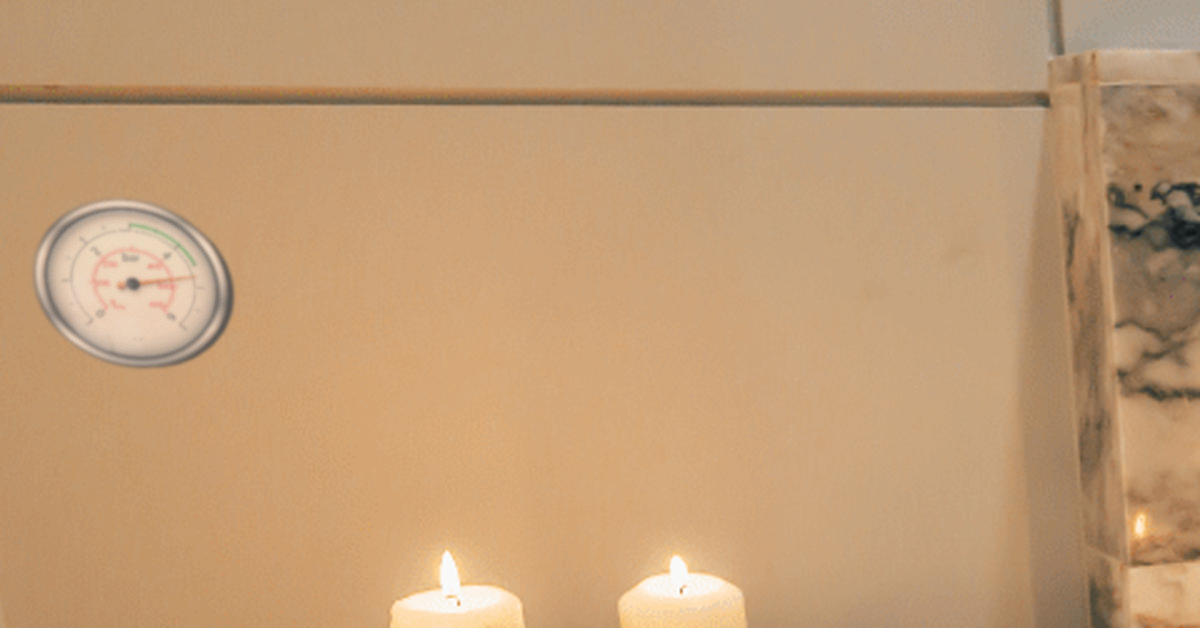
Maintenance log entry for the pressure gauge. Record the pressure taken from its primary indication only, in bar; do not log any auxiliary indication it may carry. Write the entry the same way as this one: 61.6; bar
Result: 4.75; bar
